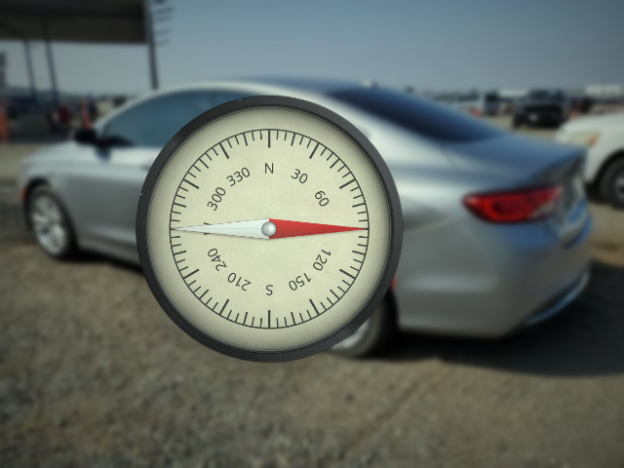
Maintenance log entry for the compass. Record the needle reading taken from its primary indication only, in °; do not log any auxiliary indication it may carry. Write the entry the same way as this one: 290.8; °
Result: 90; °
